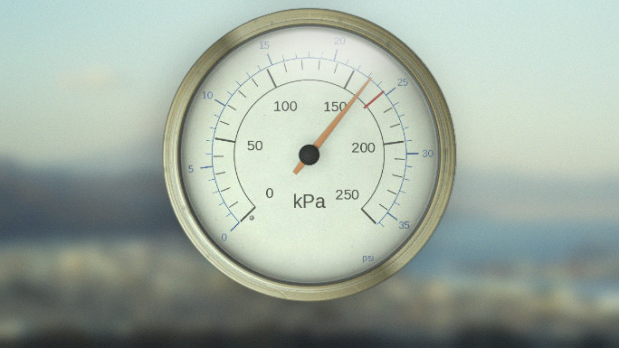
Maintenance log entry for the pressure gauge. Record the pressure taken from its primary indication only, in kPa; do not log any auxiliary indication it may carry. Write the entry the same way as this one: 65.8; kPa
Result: 160; kPa
